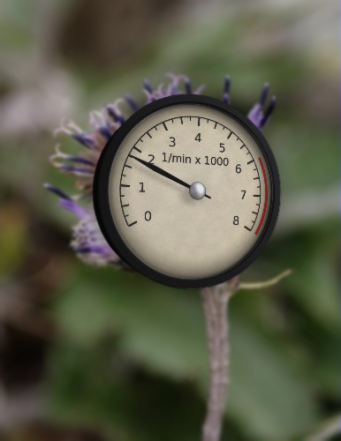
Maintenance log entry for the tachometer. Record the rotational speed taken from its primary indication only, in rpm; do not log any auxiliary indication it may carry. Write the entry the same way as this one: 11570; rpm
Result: 1750; rpm
